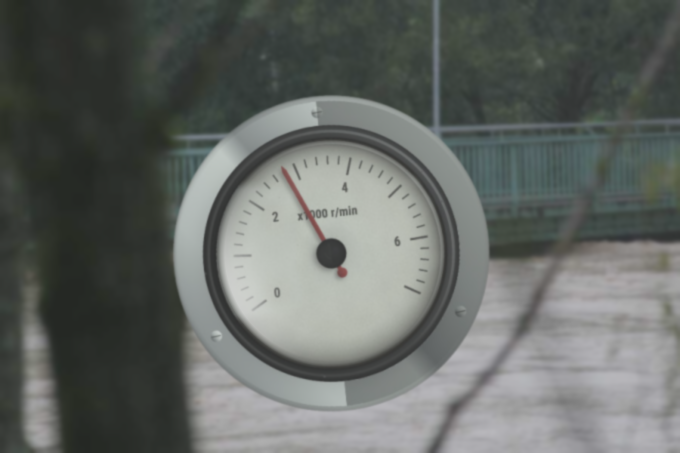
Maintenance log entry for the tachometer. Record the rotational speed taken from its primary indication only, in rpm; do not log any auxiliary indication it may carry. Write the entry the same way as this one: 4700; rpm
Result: 2800; rpm
